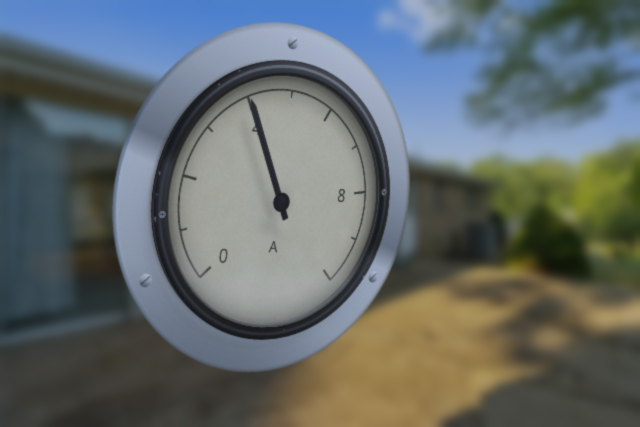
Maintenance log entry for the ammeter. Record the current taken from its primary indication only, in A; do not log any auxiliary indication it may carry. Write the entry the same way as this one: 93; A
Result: 4; A
